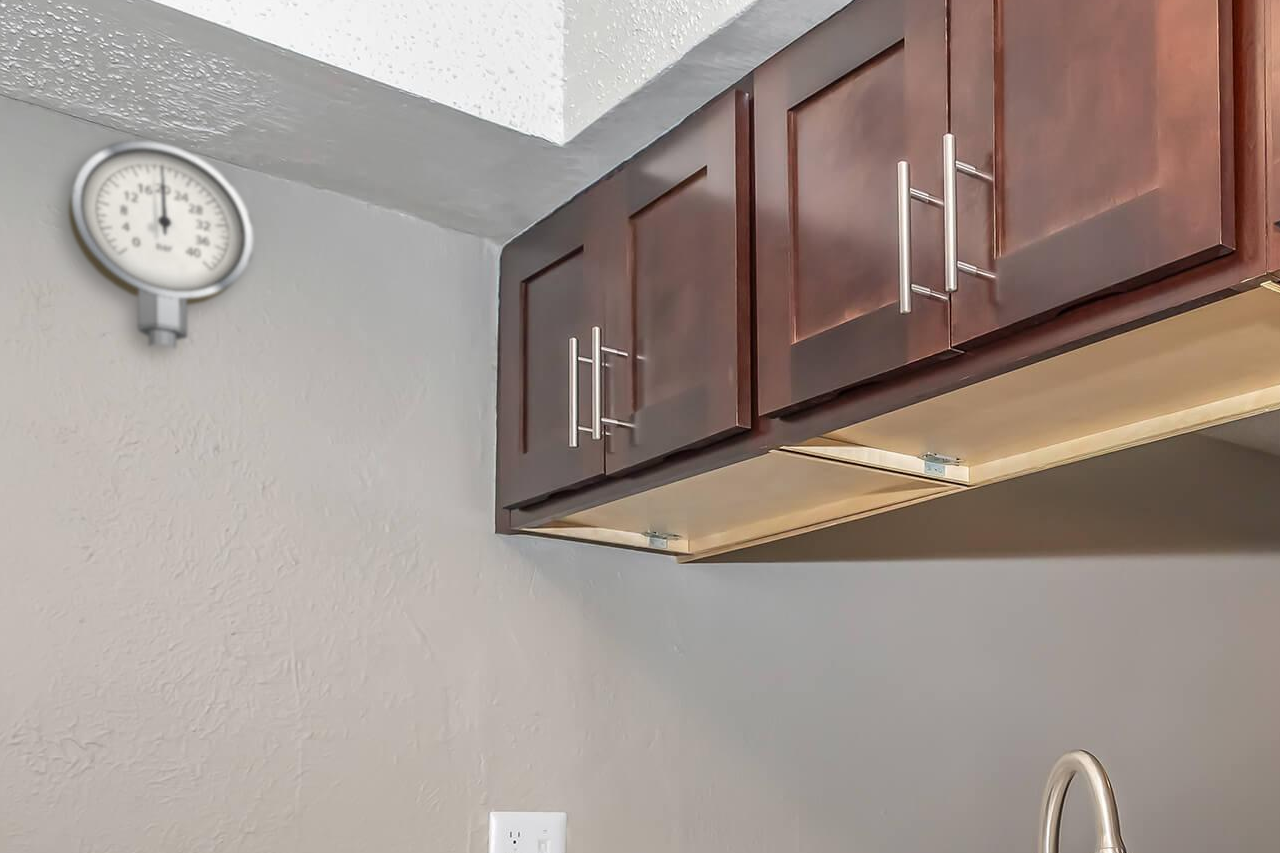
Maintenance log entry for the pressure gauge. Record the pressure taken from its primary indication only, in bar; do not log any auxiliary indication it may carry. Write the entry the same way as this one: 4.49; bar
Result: 20; bar
